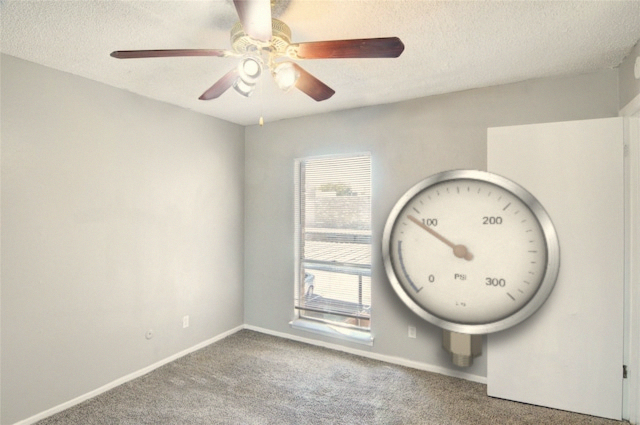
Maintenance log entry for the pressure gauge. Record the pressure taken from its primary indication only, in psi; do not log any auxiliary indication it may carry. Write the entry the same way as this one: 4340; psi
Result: 90; psi
